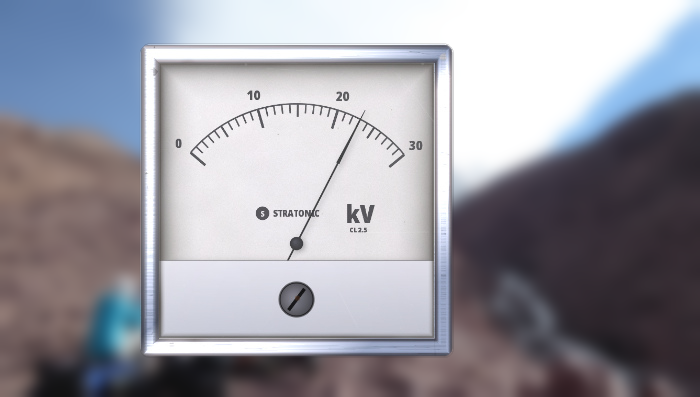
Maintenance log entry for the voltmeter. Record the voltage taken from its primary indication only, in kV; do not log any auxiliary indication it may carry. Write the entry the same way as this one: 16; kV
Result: 23; kV
